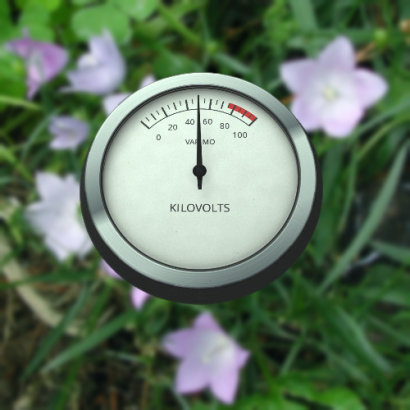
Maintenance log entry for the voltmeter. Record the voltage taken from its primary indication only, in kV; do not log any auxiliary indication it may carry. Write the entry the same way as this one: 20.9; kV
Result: 50; kV
